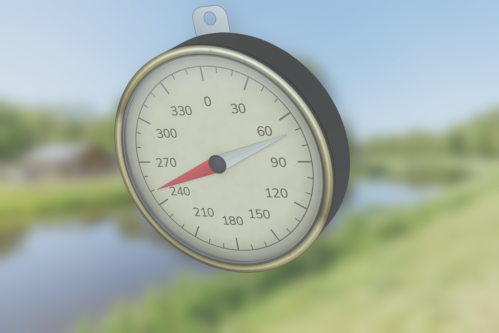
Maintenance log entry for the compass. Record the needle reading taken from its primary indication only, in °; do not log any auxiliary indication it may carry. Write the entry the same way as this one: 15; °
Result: 250; °
